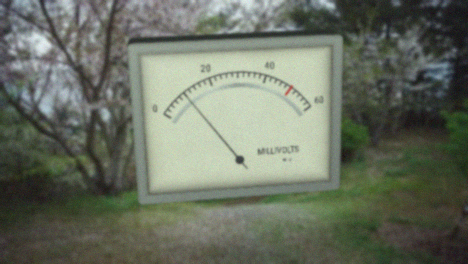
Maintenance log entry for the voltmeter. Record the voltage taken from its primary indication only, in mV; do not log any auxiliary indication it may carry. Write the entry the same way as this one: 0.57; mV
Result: 10; mV
